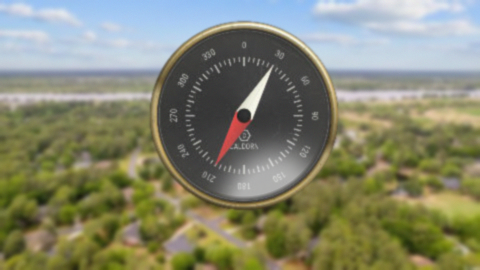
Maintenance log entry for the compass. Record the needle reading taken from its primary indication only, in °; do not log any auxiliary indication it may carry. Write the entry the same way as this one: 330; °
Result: 210; °
